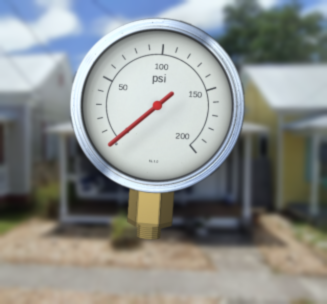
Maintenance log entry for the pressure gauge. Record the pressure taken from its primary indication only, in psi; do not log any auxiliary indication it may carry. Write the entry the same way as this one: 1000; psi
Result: 0; psi
